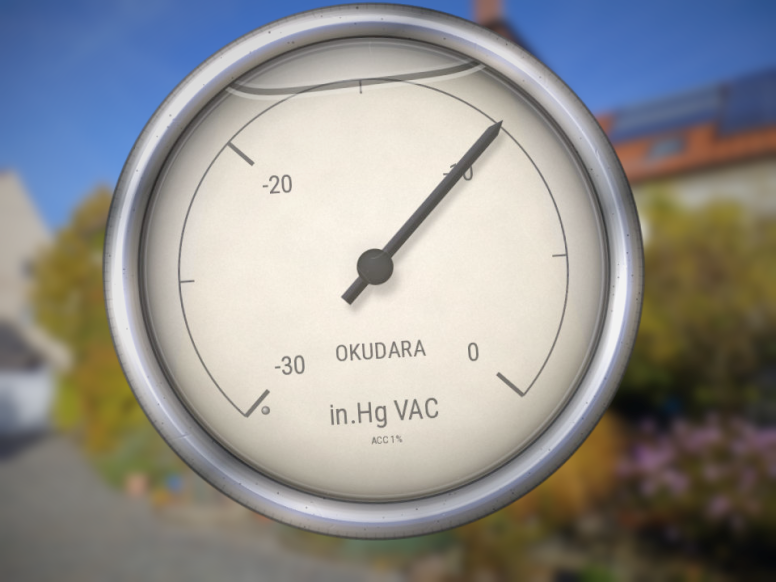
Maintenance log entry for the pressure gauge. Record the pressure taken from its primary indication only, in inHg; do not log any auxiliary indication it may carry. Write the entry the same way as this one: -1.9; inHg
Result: -10; inHg
